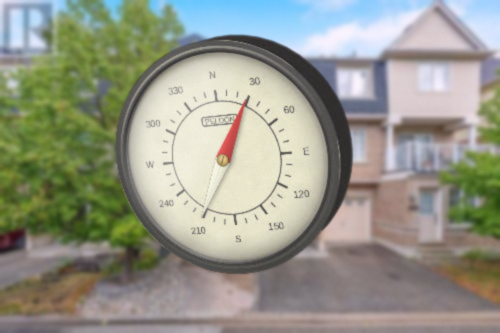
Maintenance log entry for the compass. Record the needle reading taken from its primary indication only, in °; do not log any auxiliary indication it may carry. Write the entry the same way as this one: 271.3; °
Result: 30; °
